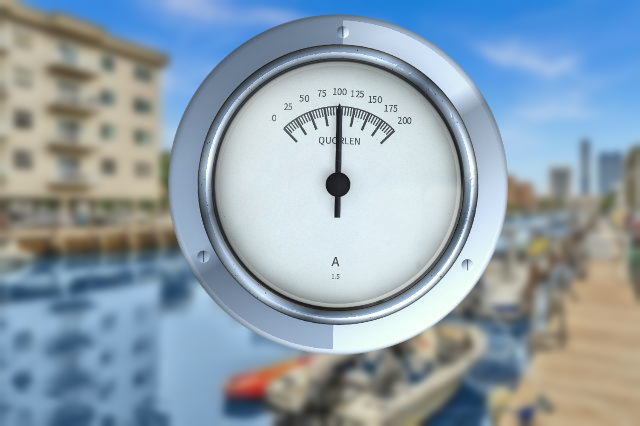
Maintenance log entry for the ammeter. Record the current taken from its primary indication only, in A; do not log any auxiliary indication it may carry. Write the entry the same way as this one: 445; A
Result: 100; A
